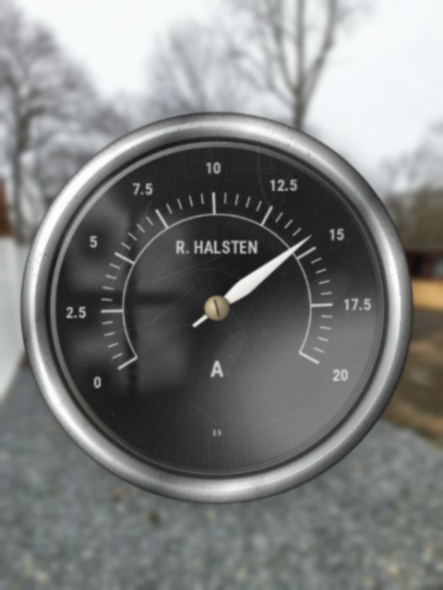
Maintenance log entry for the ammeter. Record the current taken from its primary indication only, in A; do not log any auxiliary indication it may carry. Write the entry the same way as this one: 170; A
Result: 14.5; A
